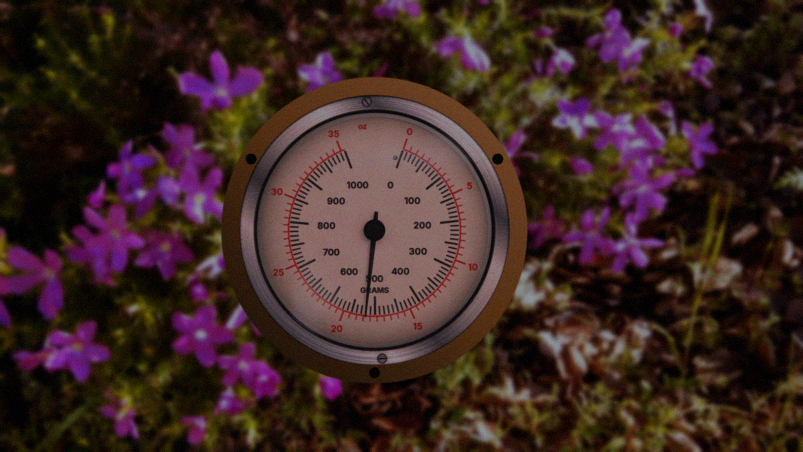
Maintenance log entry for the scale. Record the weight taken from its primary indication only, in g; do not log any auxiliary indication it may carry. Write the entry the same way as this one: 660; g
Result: 520; g
